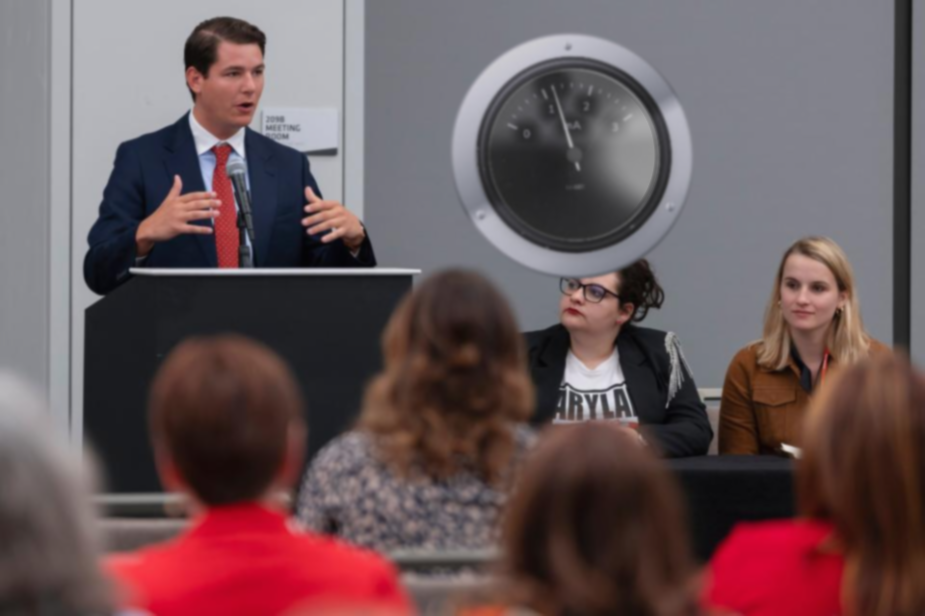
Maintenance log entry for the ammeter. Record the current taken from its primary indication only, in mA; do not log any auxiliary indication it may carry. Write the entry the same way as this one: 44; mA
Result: 1.2; mA
